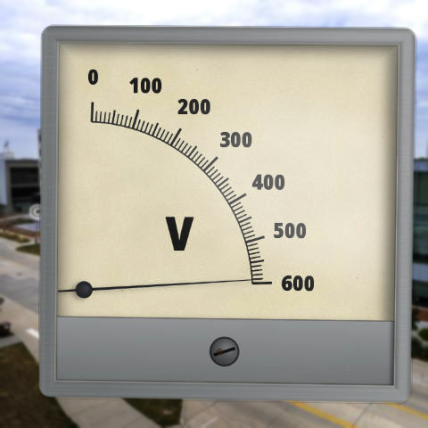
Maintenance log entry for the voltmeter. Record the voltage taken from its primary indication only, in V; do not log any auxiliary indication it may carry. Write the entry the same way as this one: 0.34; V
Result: 590; V
